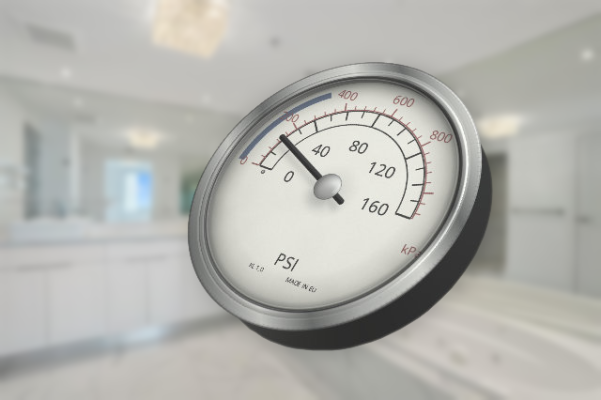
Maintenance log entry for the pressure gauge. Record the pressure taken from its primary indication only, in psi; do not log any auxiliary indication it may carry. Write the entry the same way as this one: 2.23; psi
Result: 20; psi
